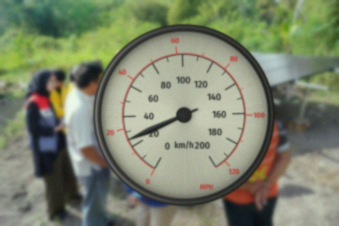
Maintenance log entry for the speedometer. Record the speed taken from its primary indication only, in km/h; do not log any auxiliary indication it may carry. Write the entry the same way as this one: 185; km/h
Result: 25; km/h
